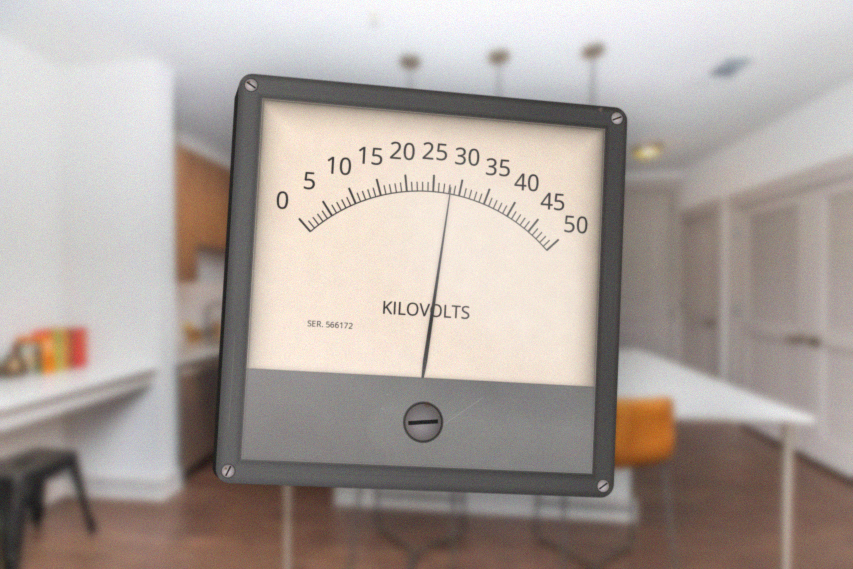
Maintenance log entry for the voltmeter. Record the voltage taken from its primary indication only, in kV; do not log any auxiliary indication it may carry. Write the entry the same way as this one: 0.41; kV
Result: 28; kV
